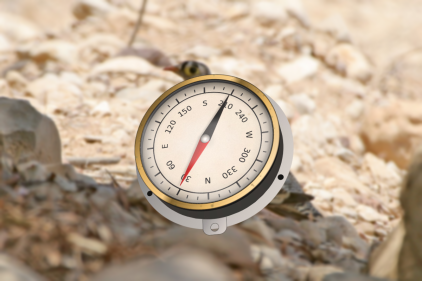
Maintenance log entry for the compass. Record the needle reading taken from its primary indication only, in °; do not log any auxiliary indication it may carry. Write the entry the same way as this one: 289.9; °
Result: 30; °
